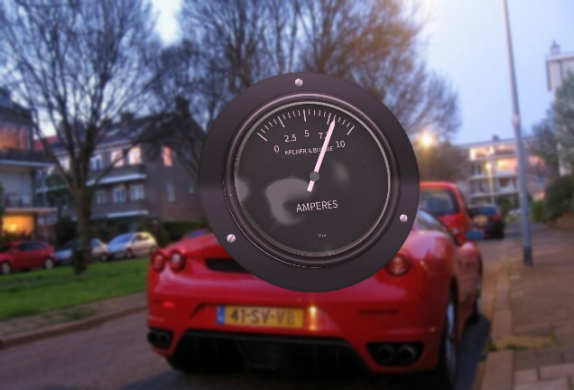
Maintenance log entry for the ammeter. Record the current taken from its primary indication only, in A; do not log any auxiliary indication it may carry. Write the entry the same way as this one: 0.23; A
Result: 8; A
